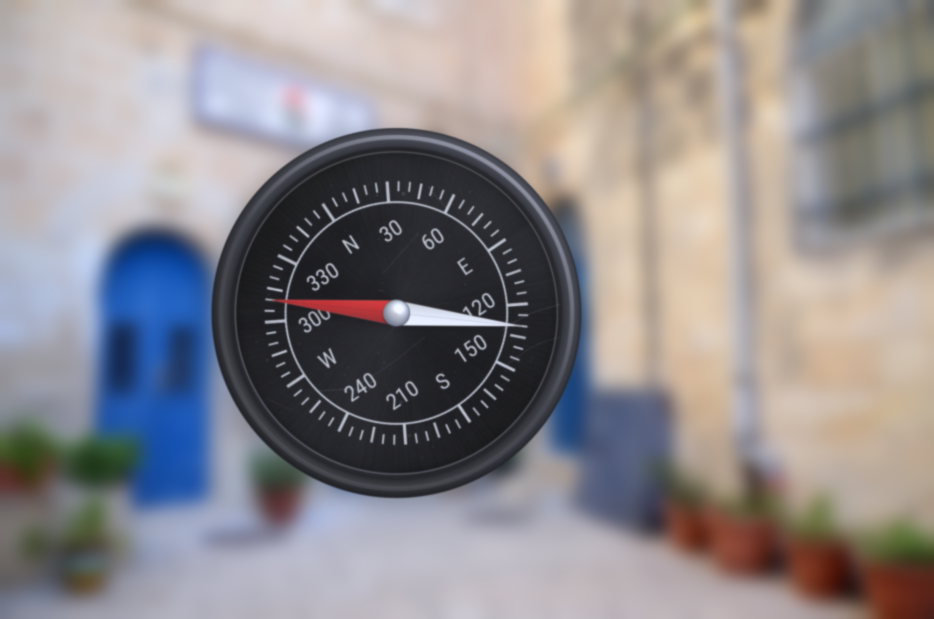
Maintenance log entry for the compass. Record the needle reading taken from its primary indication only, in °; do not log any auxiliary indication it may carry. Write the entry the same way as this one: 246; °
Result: 310; °
